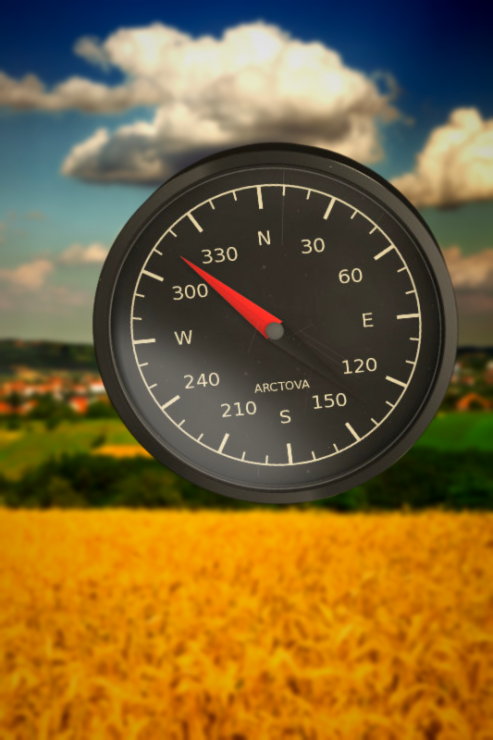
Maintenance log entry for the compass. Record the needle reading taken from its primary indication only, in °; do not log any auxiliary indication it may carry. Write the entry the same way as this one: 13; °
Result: 315; °
